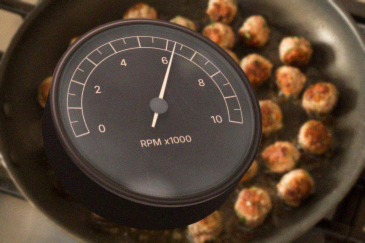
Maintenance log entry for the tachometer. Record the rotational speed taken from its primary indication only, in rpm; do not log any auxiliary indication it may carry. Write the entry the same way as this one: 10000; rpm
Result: 6250; rpm
